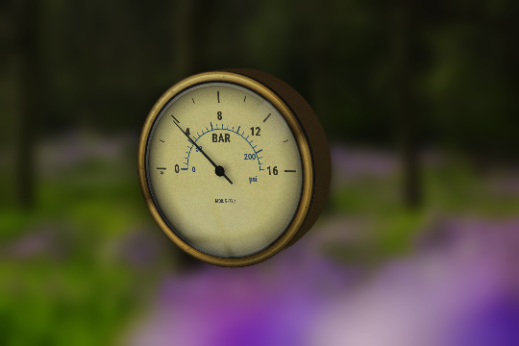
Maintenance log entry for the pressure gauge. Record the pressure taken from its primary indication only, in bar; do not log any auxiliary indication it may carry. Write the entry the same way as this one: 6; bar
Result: 4; bar
